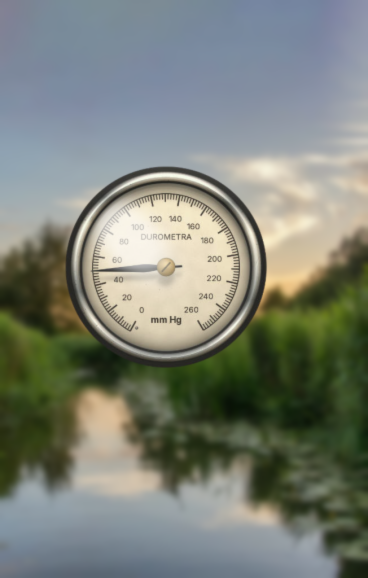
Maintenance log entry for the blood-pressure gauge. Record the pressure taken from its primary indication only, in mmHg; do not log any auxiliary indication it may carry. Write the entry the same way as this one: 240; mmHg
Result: 50; mmHg
